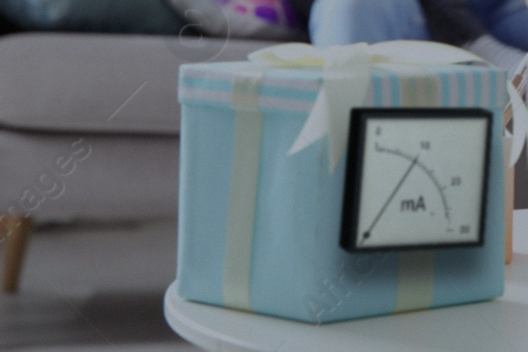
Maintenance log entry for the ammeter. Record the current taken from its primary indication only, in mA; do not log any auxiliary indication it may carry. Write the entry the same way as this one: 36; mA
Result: 10; mA
